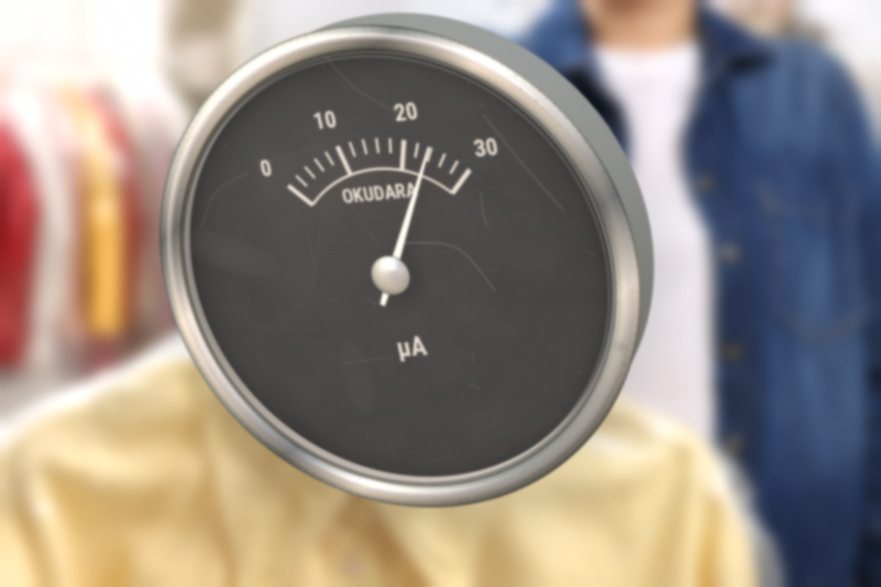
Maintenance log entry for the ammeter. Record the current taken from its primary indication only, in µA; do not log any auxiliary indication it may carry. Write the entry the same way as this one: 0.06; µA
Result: 24; µA
